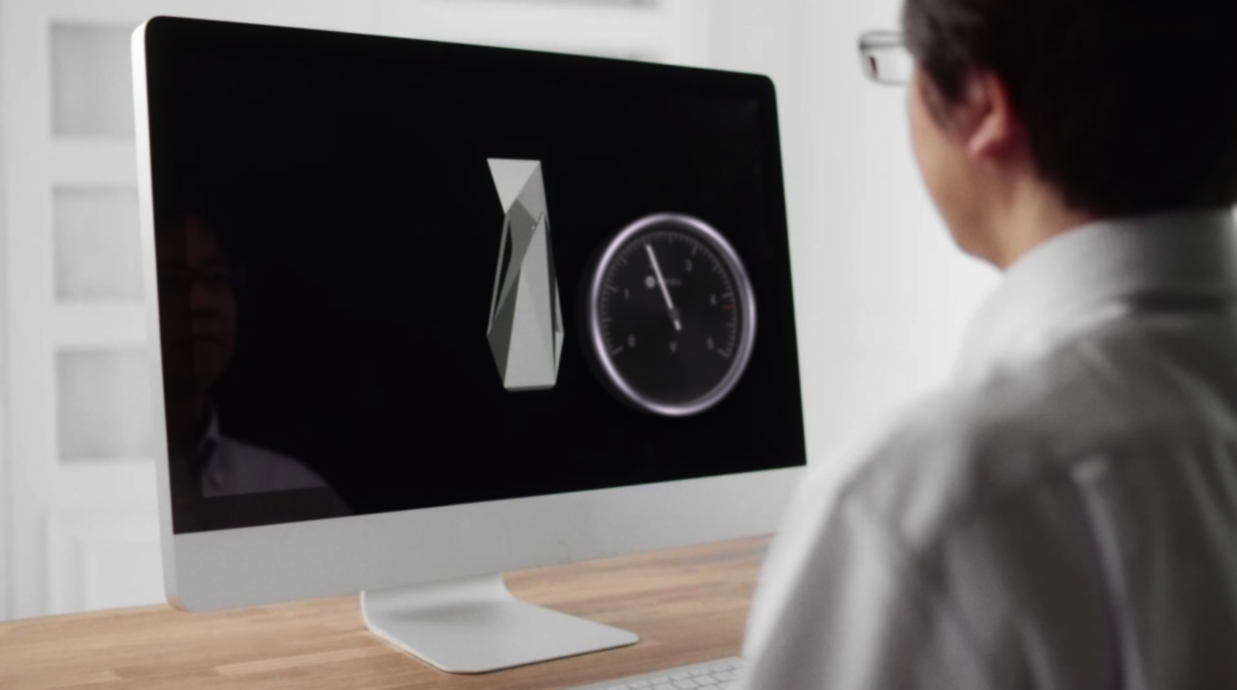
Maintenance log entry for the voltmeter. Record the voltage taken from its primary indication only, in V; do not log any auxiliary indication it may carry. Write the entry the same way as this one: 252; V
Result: 2; V
